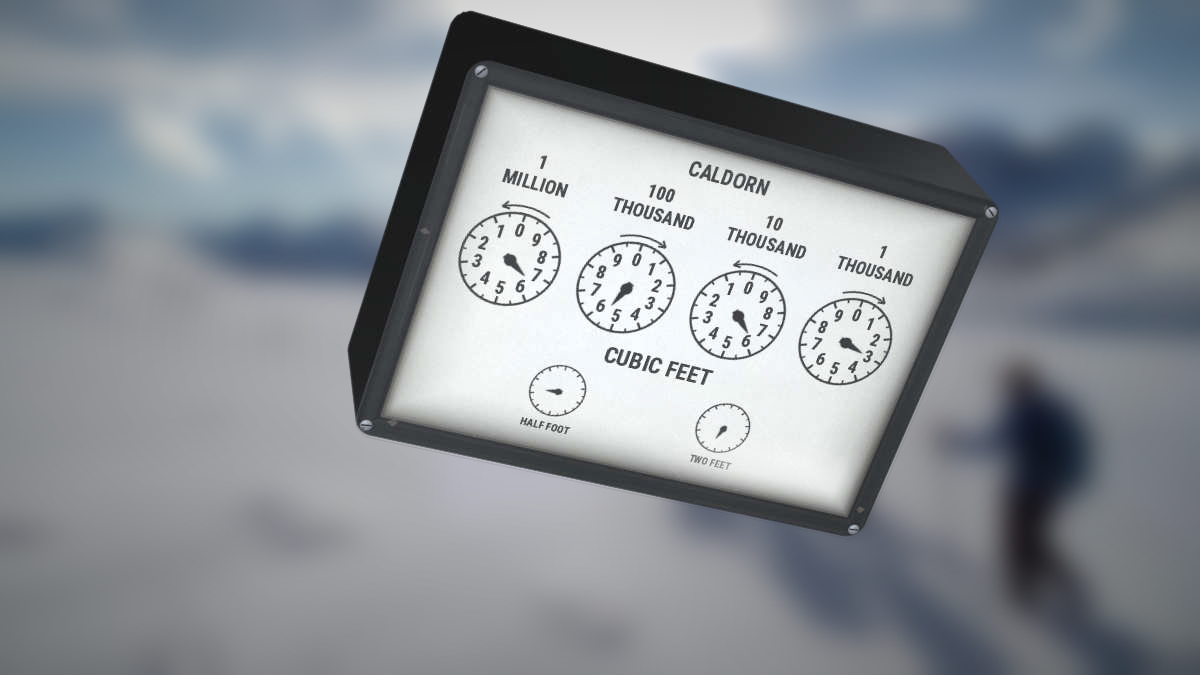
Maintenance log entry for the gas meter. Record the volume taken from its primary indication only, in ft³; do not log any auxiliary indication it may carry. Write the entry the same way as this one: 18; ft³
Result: 656300; ft³
